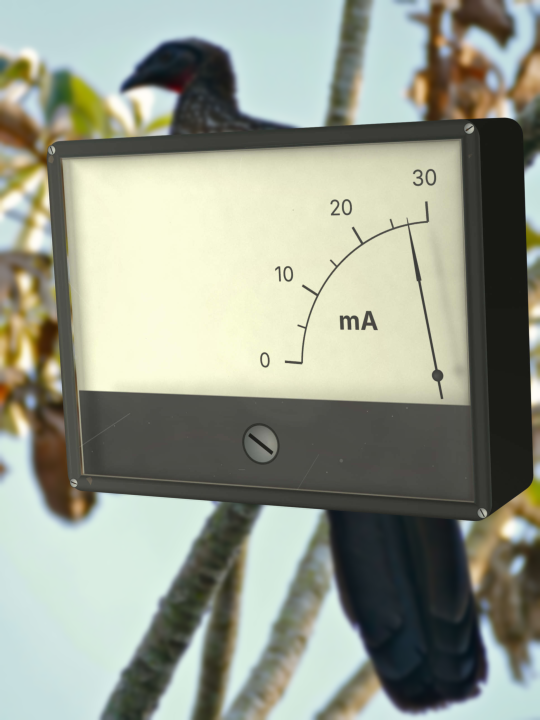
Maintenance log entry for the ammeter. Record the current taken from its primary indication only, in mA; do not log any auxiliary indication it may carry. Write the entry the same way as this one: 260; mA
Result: 27.5; mA
